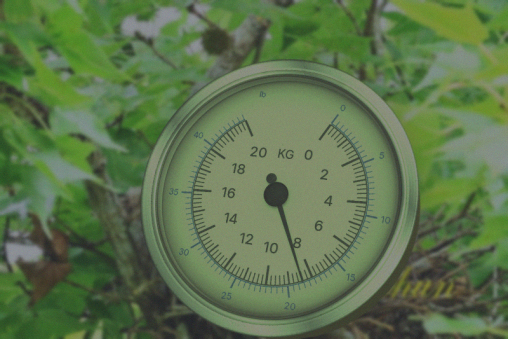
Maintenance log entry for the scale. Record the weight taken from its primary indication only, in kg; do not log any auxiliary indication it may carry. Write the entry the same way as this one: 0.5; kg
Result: 8.4; kg
